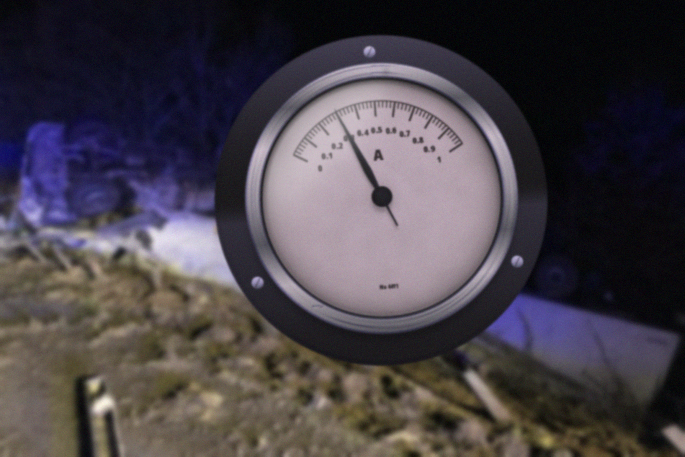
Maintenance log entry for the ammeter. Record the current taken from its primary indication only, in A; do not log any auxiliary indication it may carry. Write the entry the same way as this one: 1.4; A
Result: 0.3; A
